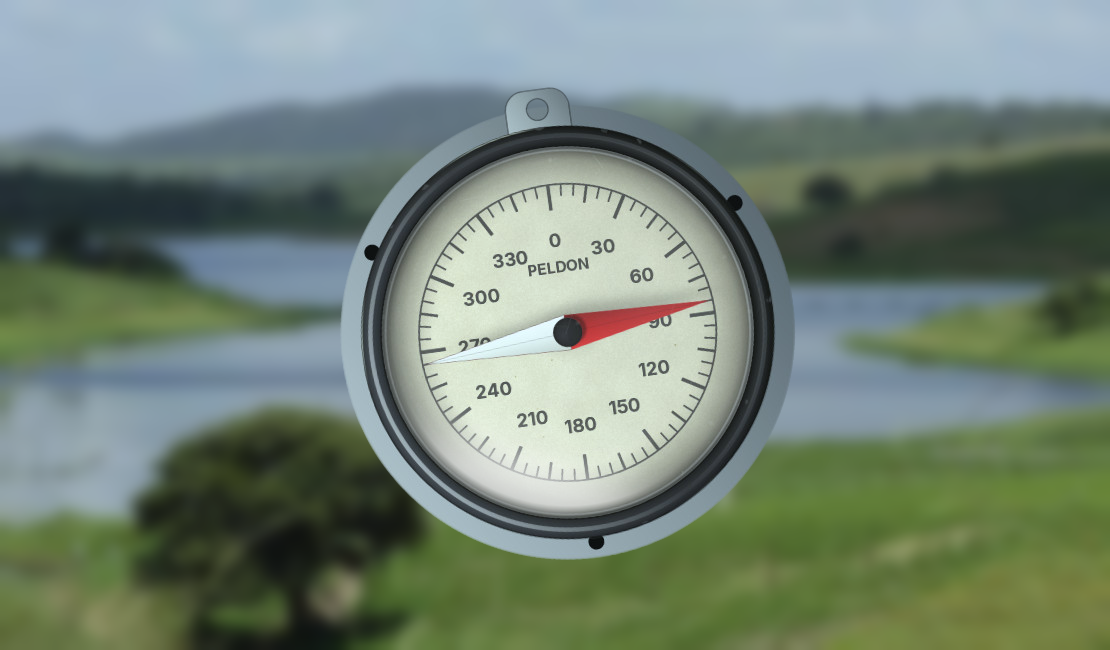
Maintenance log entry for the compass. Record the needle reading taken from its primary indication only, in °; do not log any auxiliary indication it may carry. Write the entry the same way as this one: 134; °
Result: 85; °
